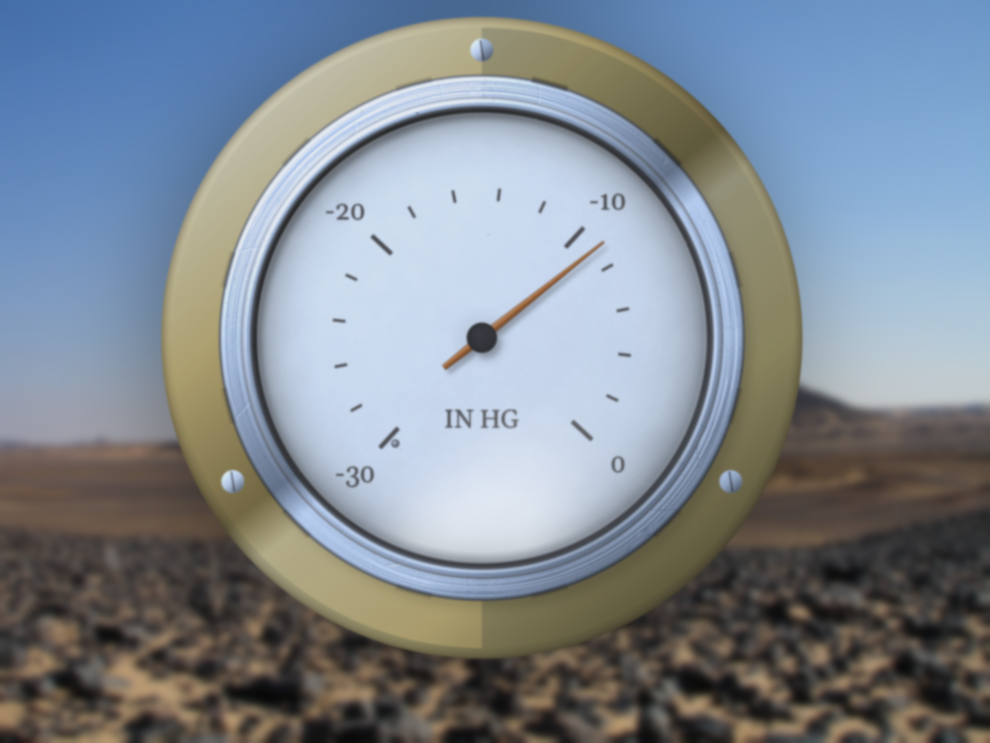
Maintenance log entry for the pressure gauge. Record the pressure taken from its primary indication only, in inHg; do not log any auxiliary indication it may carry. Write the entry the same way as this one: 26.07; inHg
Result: -9; inHg
